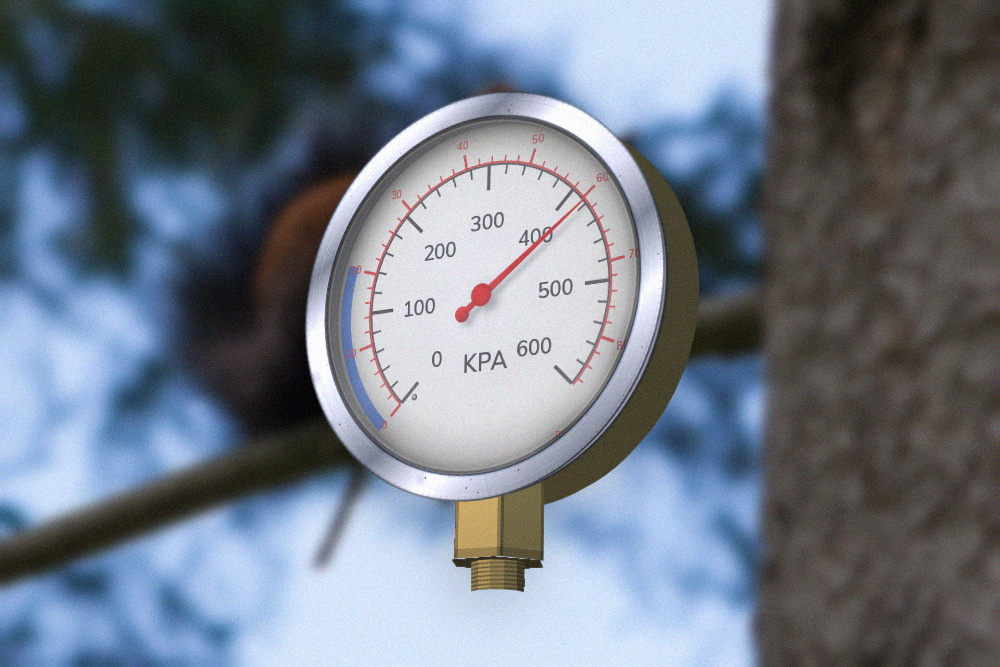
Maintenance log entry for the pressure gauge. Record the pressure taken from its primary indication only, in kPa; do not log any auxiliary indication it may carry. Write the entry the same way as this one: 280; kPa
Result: 420; kPa
